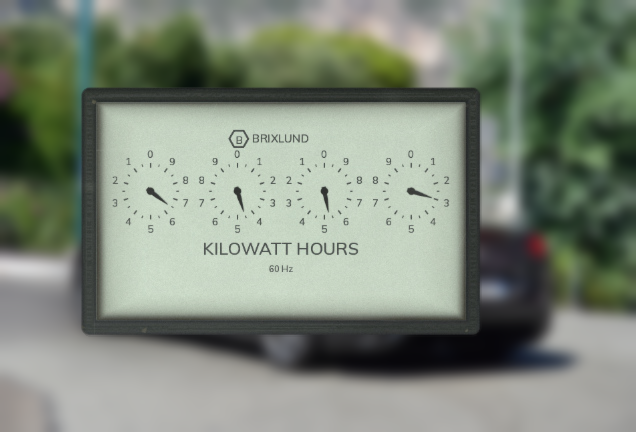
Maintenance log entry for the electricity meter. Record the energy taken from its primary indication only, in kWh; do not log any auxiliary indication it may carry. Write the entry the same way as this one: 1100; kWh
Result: 6453; kWh
